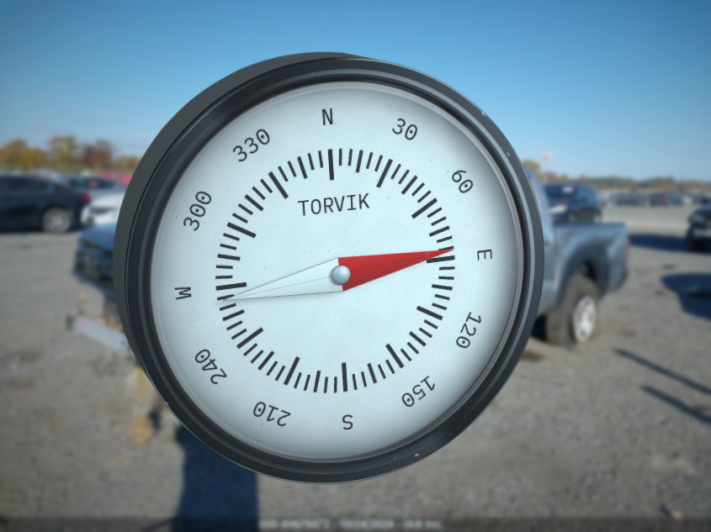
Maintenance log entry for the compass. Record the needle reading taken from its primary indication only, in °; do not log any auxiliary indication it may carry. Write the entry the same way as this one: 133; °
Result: 85; °
